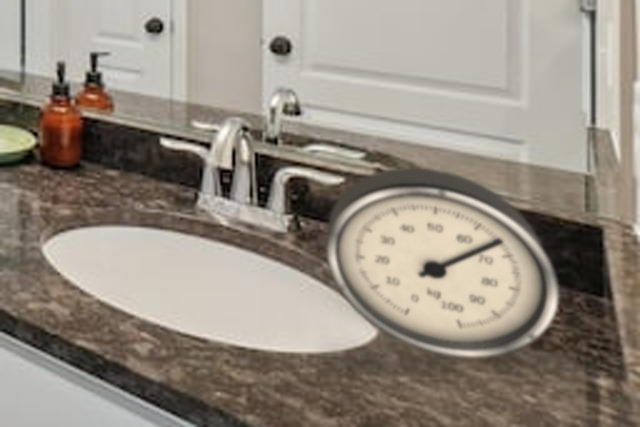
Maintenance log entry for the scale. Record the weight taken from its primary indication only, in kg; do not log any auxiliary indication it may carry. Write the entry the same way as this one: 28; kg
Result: 65; kg
